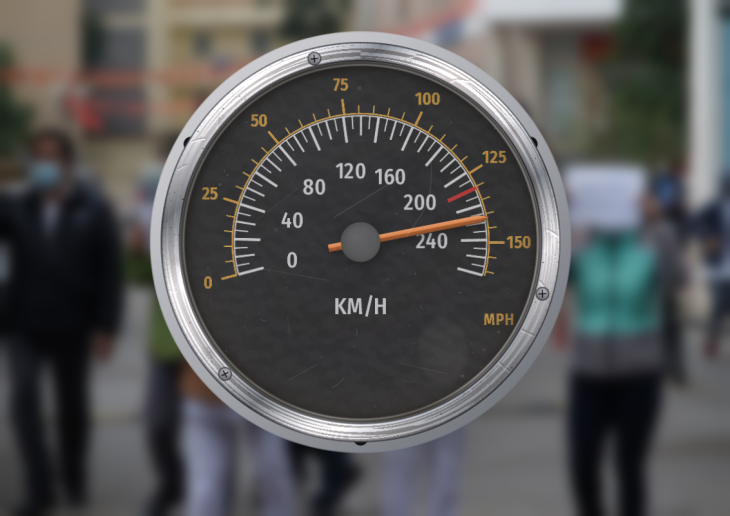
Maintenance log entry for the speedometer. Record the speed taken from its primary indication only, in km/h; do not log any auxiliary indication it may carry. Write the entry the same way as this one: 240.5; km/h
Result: 227.5; km/h
